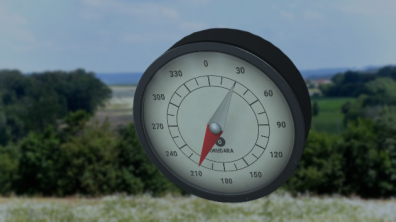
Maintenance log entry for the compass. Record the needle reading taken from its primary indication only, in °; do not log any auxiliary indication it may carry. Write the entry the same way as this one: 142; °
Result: 210; °
